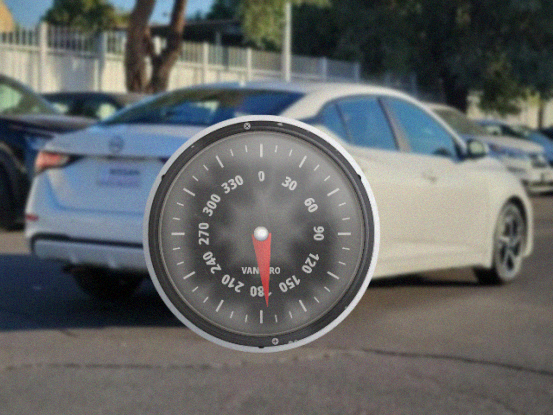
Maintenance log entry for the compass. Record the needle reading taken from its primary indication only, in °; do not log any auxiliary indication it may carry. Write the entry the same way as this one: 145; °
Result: 175; °
